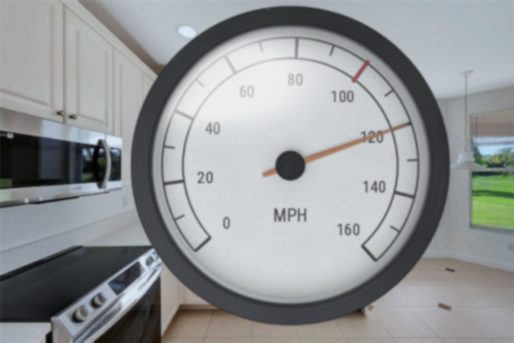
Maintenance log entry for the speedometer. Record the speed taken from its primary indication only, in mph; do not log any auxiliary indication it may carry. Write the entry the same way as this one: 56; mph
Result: 120; mph
